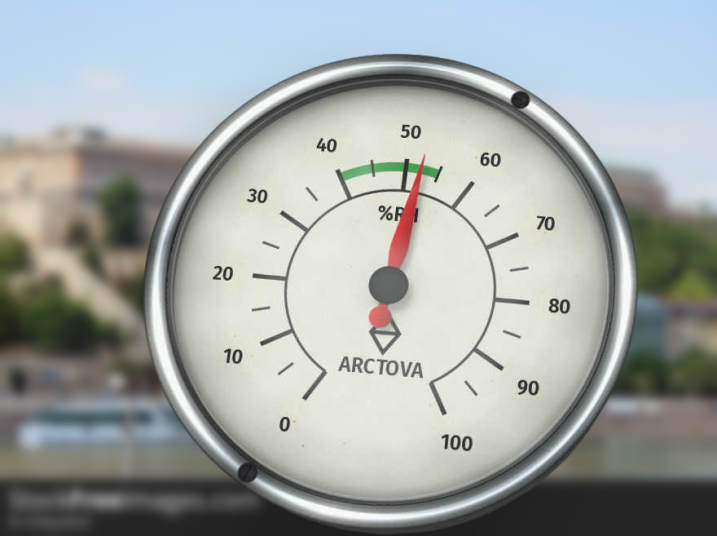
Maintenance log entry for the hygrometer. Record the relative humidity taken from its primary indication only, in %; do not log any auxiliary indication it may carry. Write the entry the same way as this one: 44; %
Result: 52.5; %
